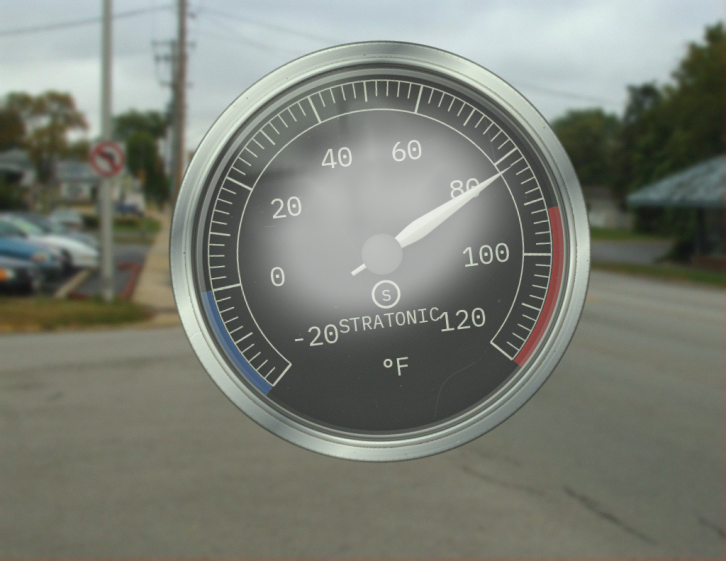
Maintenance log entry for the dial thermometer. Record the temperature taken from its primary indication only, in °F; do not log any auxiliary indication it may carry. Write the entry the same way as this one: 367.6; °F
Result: 82; °F
